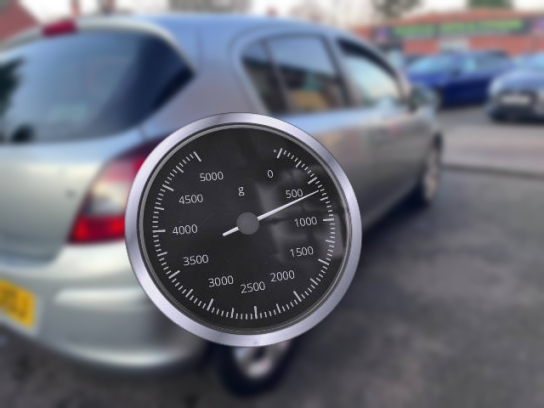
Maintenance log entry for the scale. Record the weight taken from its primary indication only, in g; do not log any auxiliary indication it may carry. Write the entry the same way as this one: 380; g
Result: 650; g
